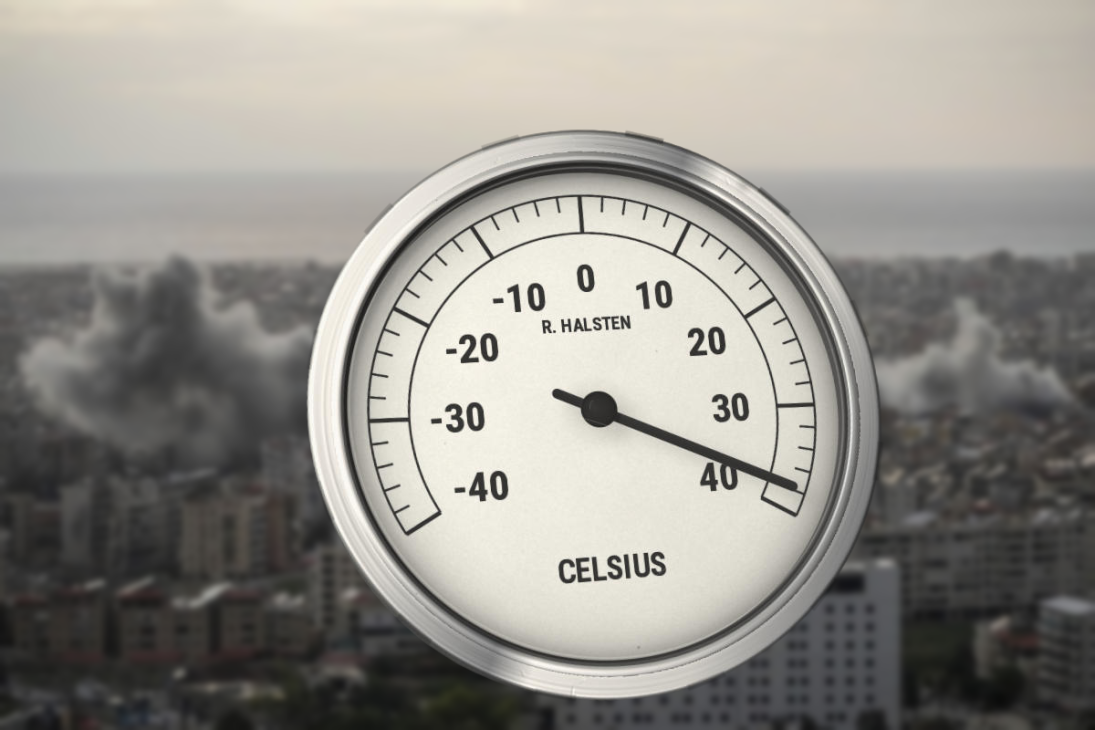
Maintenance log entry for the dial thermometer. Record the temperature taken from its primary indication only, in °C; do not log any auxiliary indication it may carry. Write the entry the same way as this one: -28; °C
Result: 38; °C
